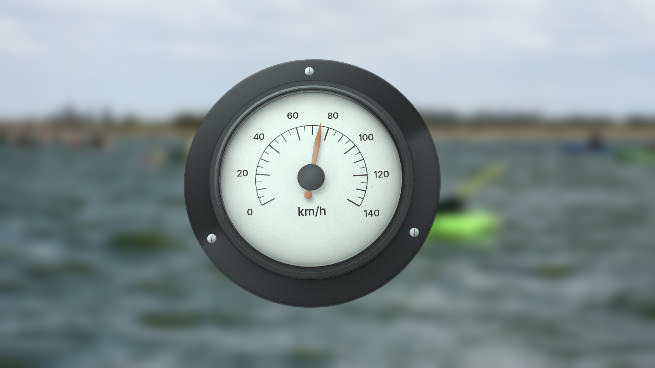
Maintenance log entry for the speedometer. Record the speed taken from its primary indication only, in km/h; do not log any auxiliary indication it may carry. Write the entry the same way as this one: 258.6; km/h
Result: 75; km/h
